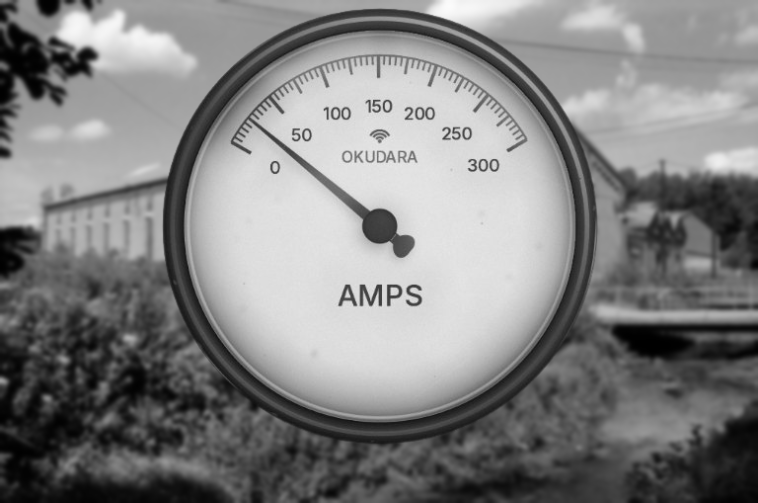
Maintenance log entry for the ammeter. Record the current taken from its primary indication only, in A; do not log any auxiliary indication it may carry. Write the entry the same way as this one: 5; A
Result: 25; A
